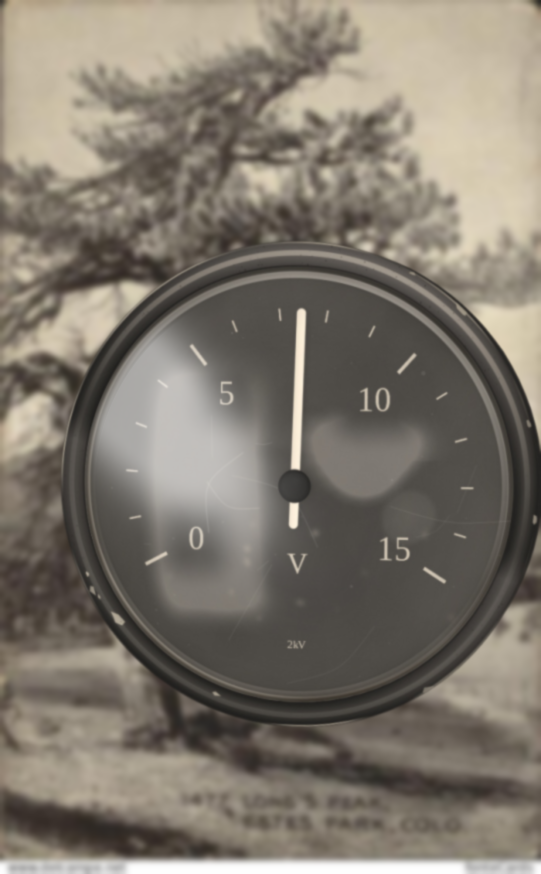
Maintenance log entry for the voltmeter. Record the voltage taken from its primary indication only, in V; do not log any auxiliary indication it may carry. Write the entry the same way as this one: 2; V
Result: 7.5; V
